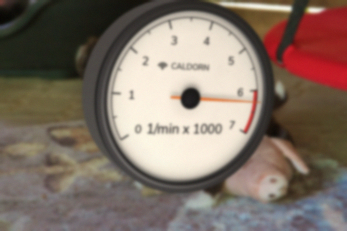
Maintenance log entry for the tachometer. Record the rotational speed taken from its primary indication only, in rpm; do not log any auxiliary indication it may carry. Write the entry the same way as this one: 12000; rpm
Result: 6250; rpm
